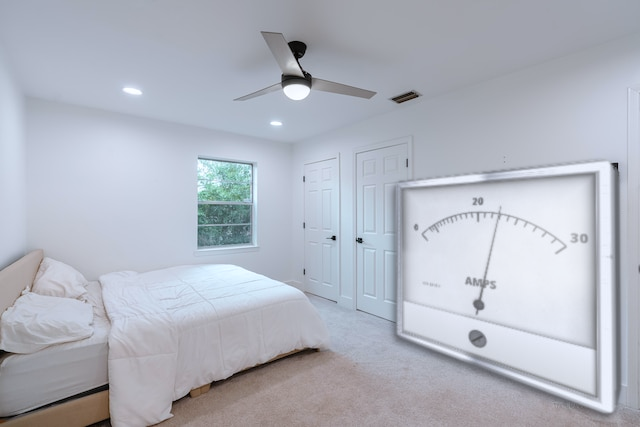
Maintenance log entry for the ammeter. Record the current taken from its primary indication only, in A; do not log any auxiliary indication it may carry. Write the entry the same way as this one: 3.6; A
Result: 23; A
